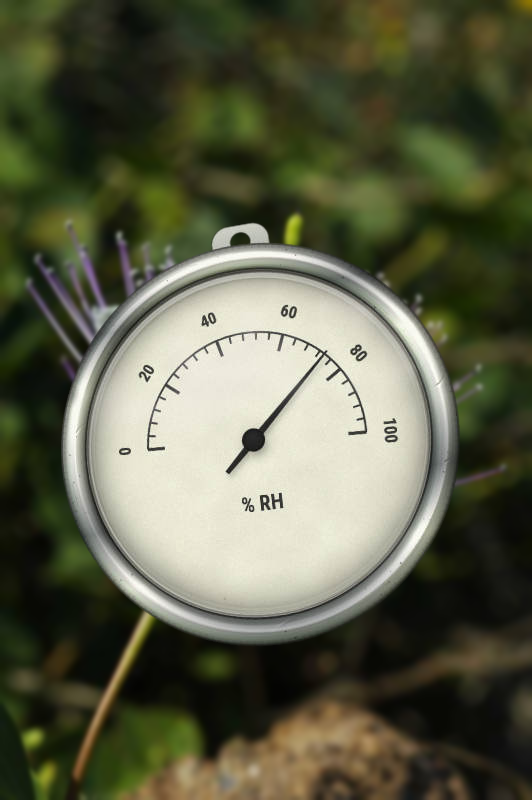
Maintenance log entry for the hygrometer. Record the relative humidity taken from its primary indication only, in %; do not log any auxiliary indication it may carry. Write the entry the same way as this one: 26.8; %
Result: 74; %
